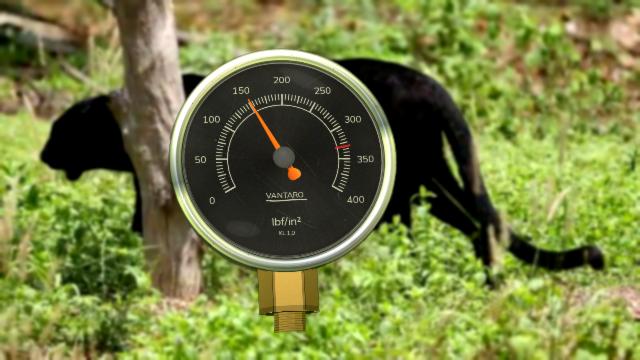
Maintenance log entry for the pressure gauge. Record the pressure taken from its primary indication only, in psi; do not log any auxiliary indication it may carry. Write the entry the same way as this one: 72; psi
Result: 150; psi
